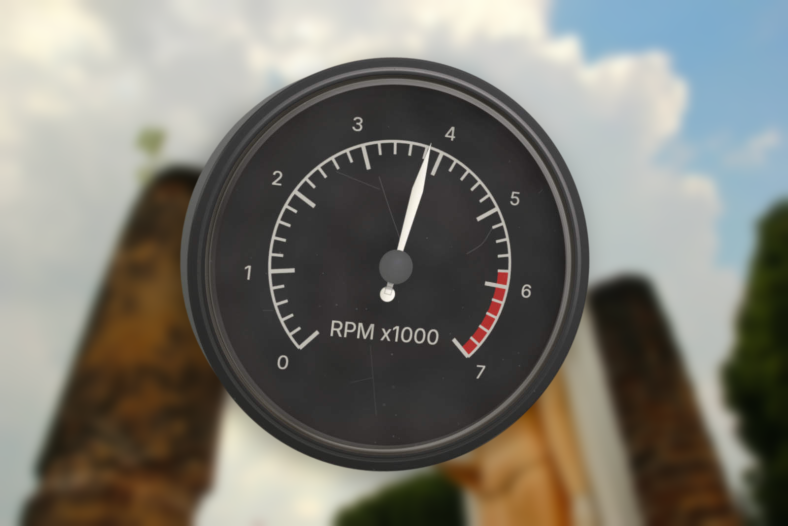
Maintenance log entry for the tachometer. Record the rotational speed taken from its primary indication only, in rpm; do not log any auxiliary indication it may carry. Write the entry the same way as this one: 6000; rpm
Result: 3800; rpm
